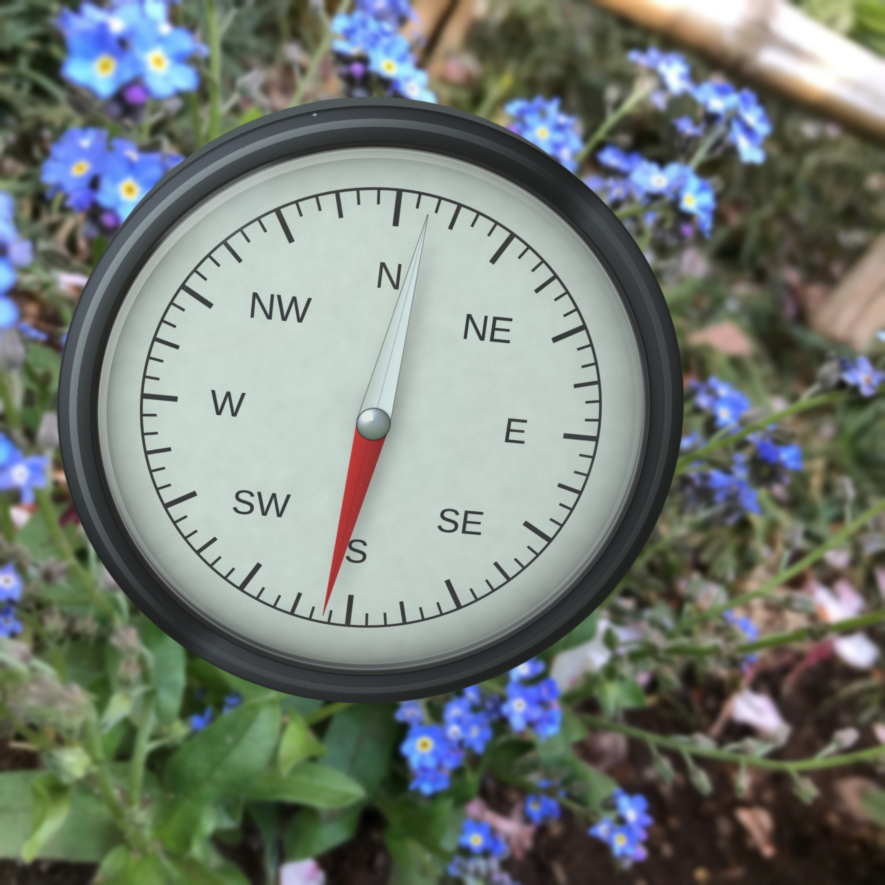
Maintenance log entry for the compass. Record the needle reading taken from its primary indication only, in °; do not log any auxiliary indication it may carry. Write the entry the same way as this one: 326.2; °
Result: 187.5; °
